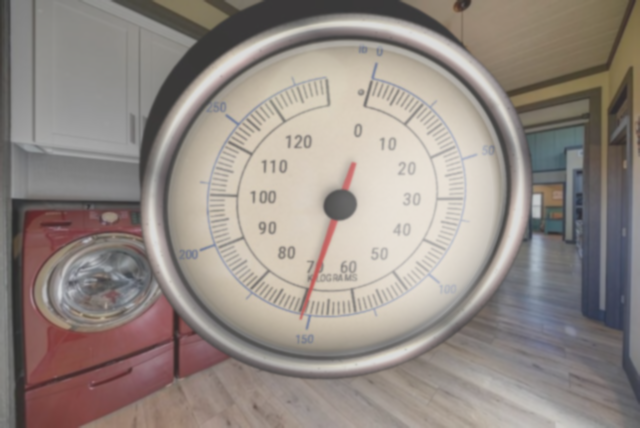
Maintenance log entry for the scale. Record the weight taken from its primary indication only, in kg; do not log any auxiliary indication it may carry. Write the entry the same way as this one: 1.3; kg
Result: 70; kg
